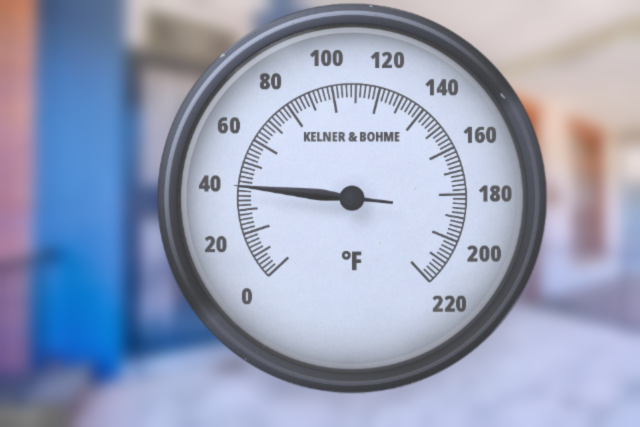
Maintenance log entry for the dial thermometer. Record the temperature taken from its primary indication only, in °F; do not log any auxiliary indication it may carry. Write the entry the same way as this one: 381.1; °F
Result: 40; °F
